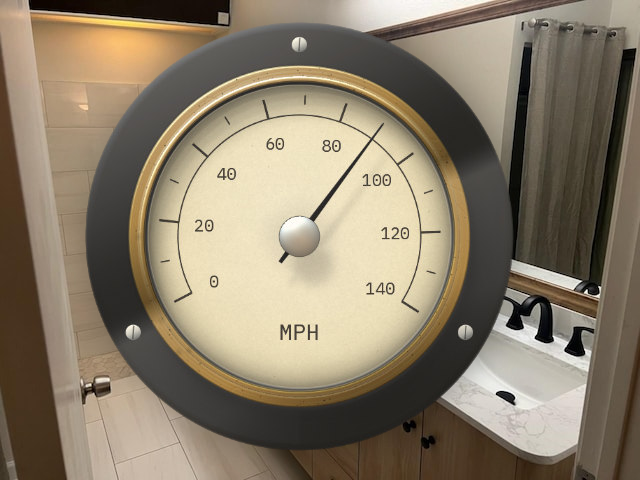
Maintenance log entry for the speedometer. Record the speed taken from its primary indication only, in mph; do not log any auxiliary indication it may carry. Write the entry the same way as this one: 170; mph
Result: 90; mph
